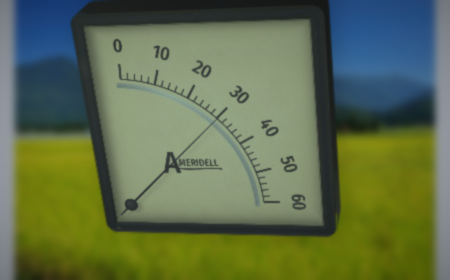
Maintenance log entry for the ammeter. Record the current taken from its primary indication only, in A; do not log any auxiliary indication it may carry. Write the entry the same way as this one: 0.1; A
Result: 30; A
